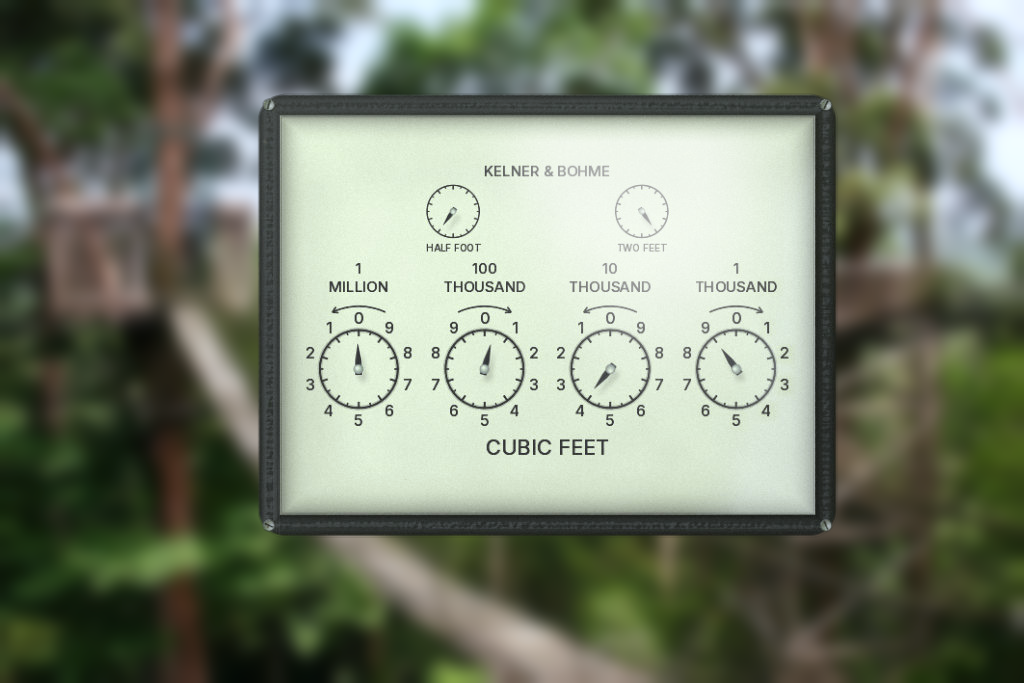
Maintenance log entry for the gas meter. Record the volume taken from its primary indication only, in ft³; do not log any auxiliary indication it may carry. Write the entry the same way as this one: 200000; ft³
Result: 3900; ft³
